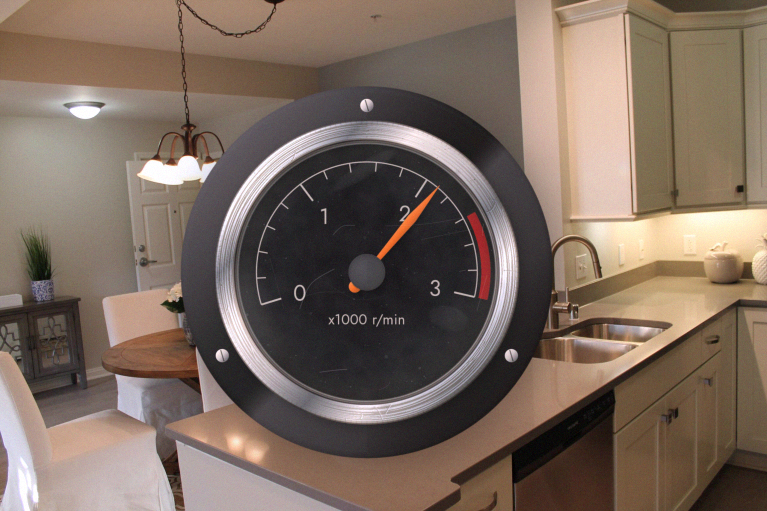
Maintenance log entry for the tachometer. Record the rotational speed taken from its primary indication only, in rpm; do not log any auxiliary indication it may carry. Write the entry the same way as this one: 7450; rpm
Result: 2100; rpm
